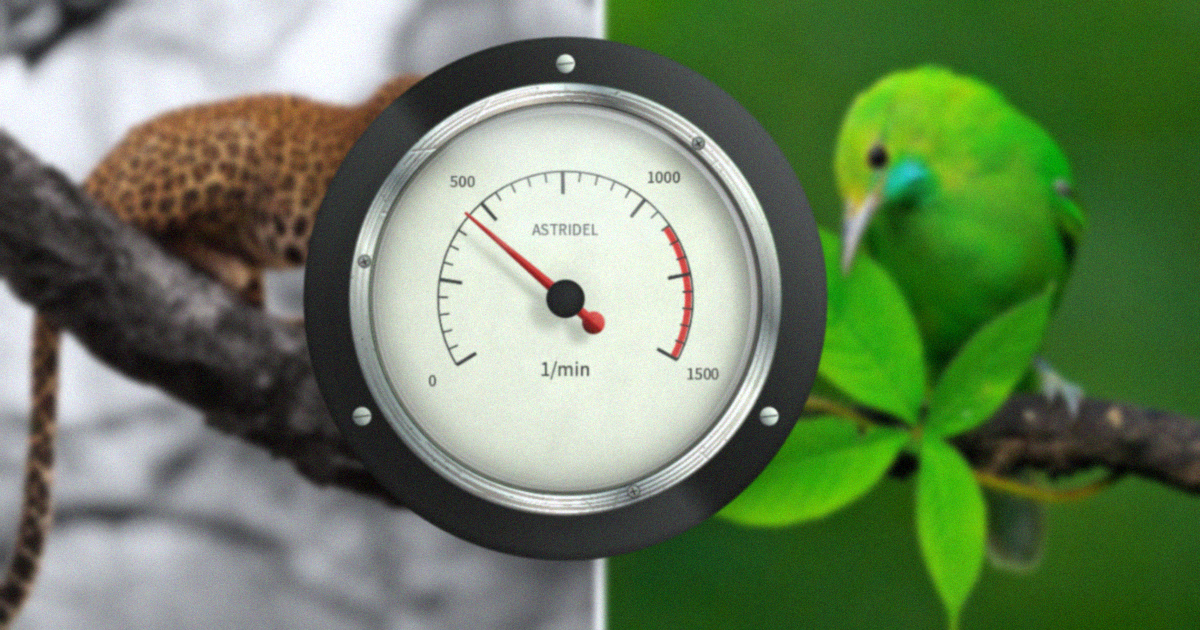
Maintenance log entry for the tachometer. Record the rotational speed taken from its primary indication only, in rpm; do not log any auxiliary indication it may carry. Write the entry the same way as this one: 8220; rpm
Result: 450; rpm
